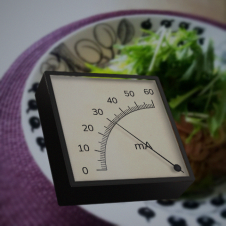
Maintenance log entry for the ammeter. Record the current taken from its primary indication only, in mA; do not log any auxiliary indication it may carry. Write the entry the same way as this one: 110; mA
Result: 30; mA
